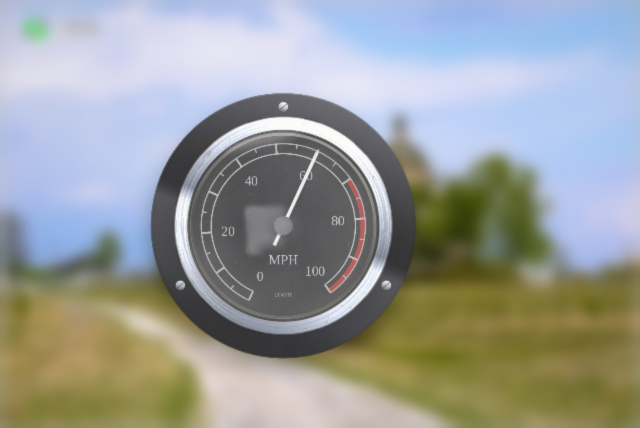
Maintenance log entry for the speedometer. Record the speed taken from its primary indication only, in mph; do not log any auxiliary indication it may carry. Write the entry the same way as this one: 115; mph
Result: 60; mph
